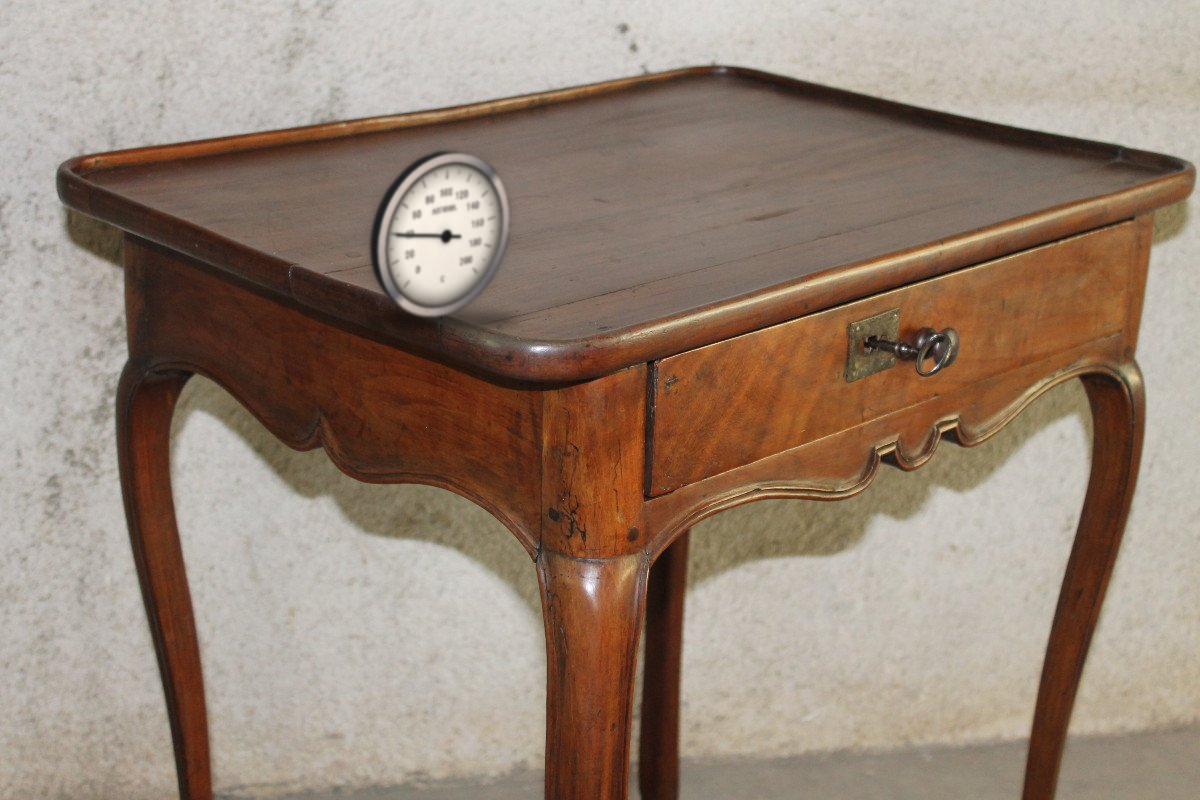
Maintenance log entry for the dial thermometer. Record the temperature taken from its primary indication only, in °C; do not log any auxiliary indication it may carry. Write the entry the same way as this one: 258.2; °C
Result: 40; °C
